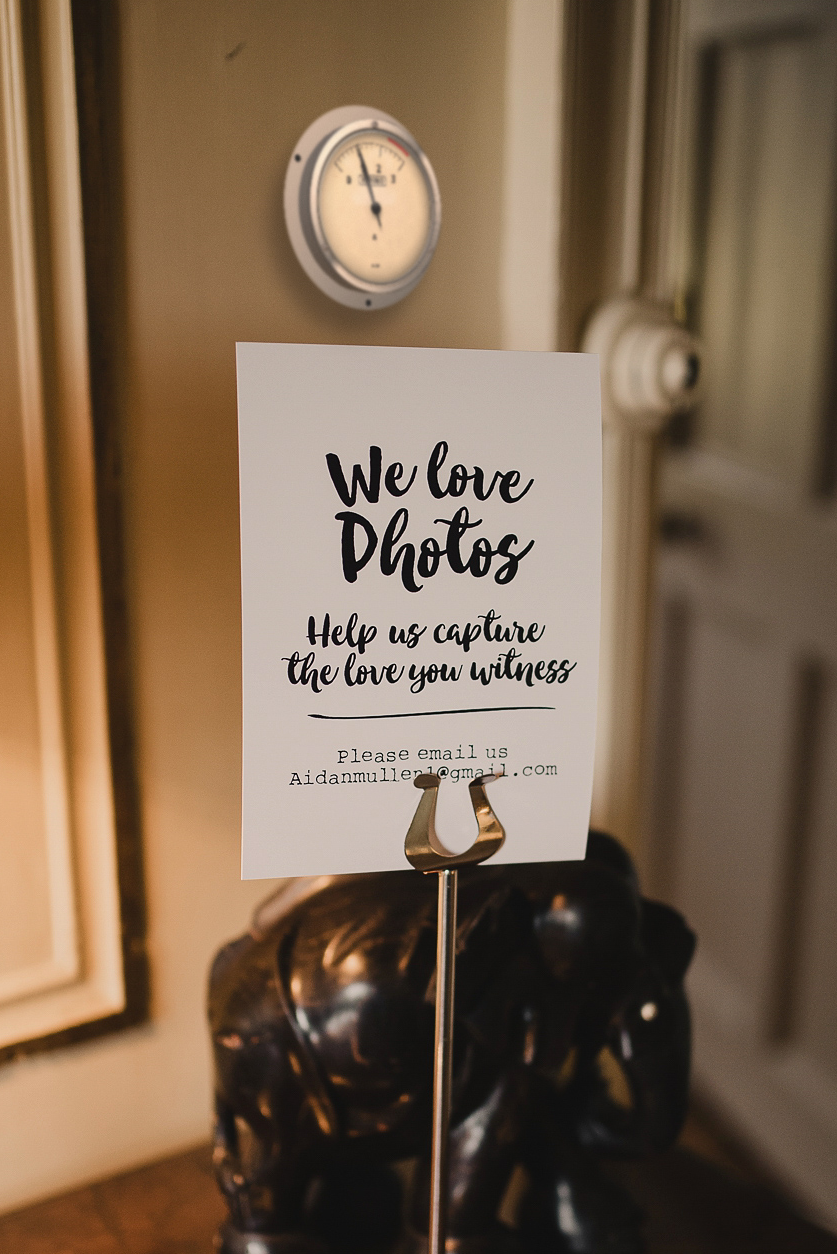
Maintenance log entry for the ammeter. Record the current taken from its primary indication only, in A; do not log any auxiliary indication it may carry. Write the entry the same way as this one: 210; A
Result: 1; A
